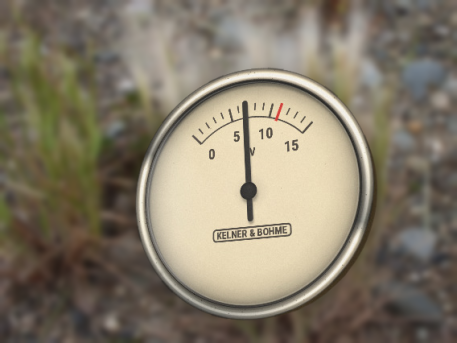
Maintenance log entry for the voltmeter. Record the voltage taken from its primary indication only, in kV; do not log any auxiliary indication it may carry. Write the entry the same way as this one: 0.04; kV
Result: 7; kV
